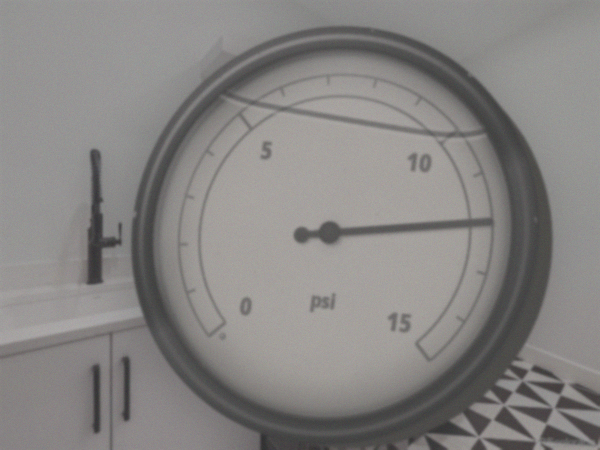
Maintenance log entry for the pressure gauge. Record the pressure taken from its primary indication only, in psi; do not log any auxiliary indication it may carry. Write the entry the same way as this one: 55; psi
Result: 12; psi
